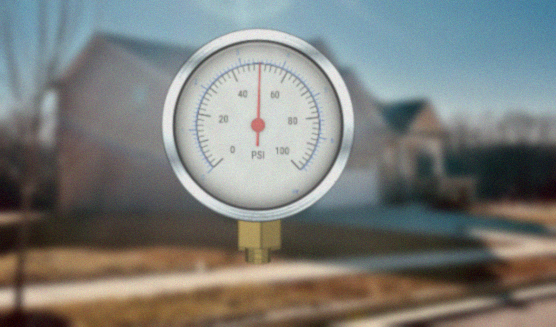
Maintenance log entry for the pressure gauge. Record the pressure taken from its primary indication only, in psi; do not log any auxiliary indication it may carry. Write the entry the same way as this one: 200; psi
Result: 50; psi
